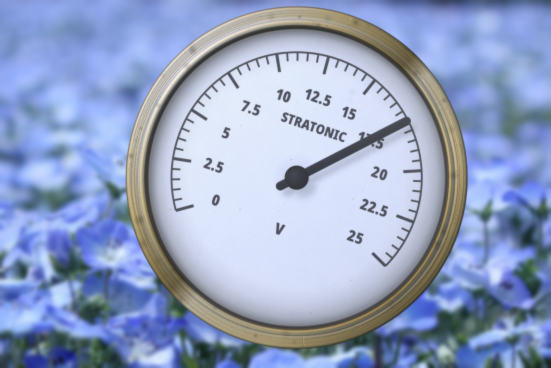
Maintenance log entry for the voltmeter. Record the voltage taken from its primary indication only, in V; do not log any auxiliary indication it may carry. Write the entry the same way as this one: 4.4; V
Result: 17.5; V
